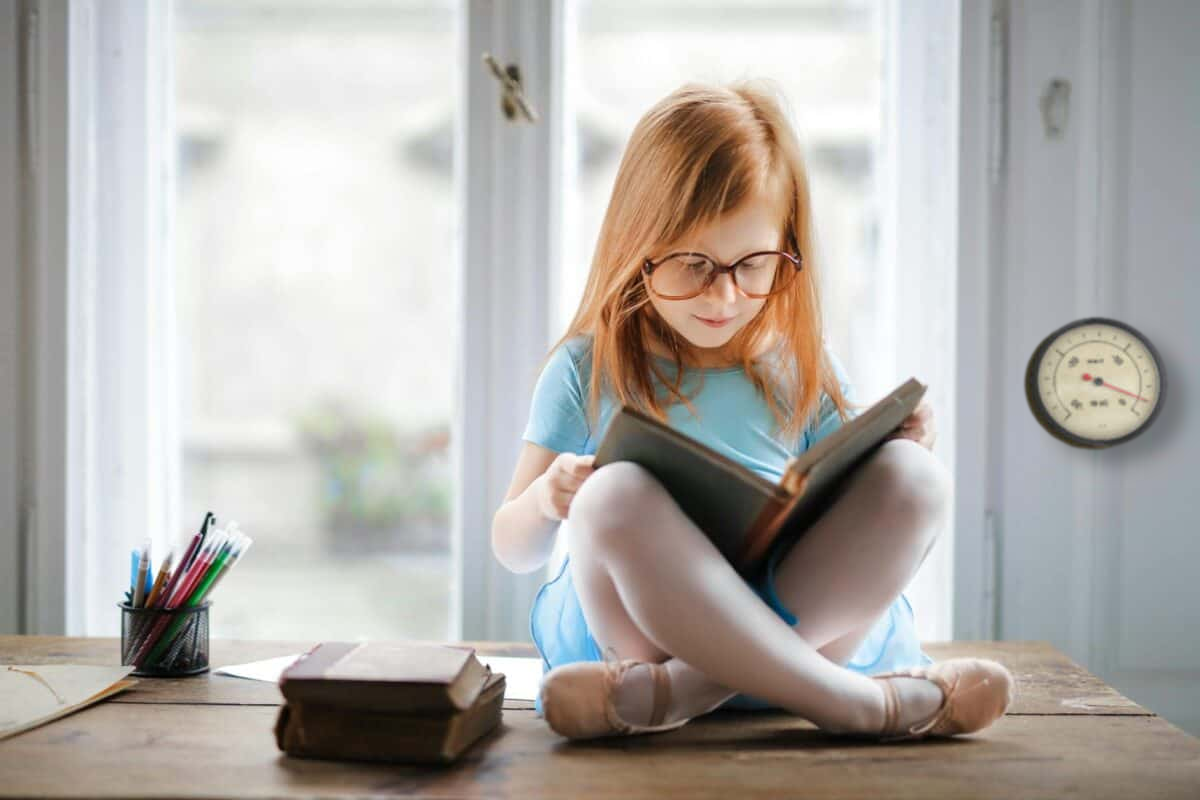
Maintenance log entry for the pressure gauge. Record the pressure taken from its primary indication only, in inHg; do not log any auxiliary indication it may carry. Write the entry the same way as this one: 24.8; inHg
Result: -2; inHg
